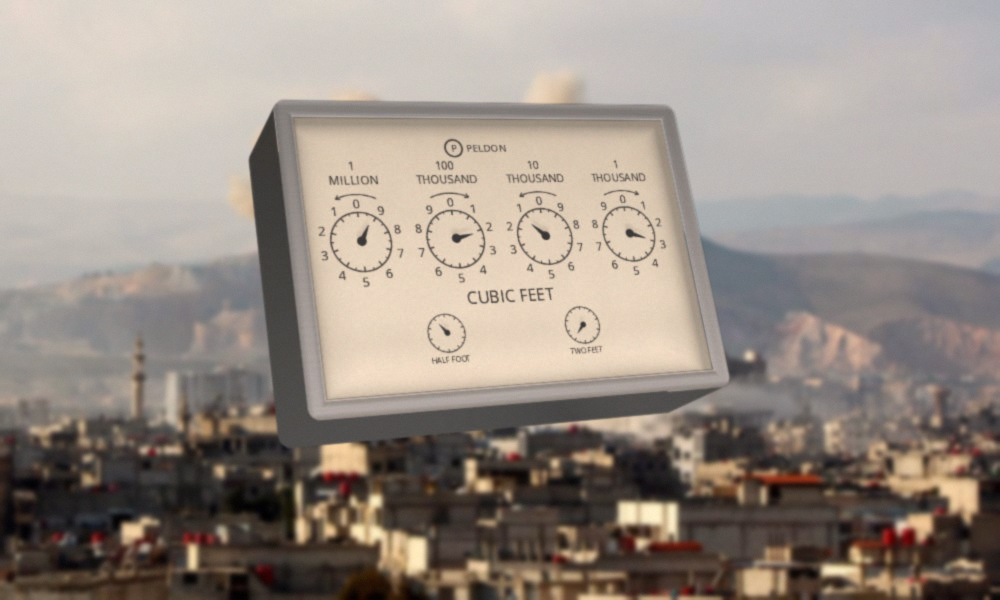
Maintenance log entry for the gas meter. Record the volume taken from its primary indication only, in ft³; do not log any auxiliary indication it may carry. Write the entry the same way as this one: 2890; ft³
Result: 921300; ft³
